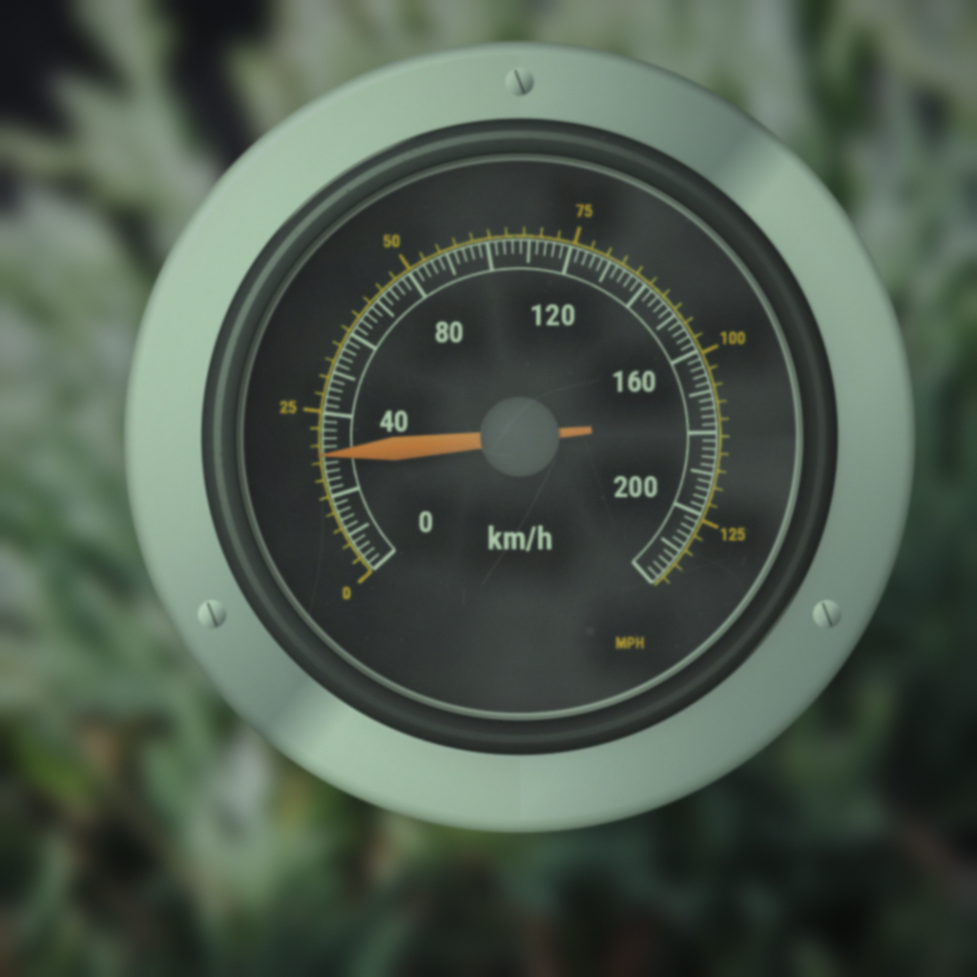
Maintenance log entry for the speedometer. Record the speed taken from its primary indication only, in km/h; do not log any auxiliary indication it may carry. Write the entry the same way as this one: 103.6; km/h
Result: 30; km/h
